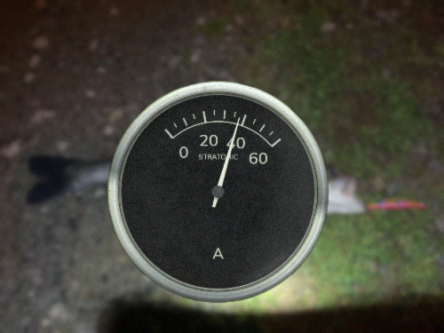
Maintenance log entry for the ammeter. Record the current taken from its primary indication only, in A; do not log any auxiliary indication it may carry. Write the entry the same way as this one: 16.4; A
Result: 37.5; A
